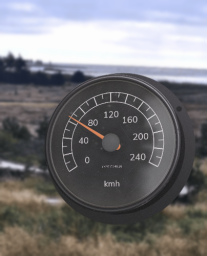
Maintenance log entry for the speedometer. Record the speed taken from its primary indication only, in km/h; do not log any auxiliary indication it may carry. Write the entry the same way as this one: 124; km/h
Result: 65; km/h
